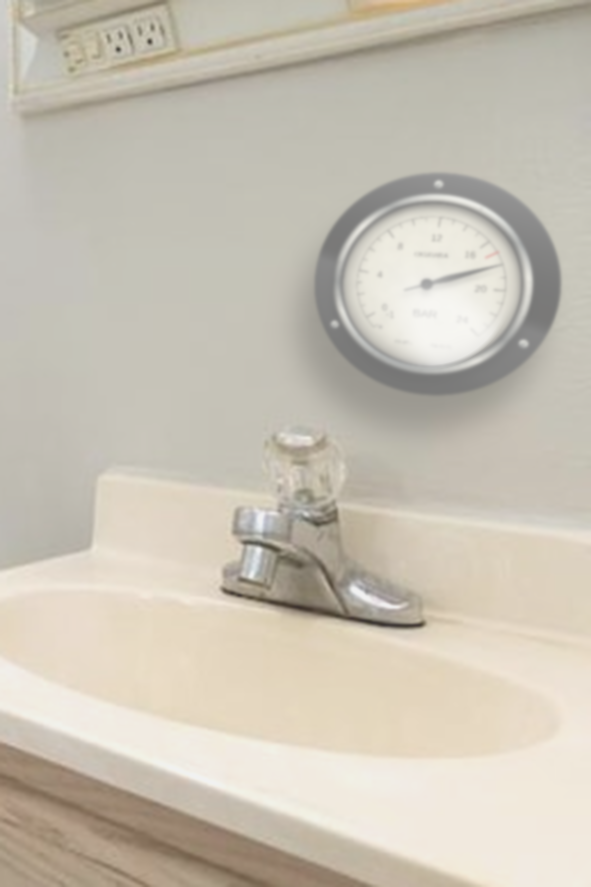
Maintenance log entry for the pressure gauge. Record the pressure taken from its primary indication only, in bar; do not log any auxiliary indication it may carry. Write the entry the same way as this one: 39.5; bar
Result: 18; bar
